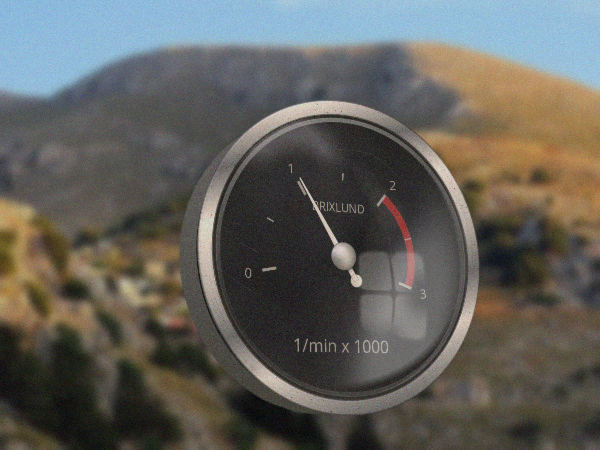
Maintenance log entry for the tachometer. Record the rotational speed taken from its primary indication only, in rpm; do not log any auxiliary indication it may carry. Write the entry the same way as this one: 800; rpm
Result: 1000; rpm
